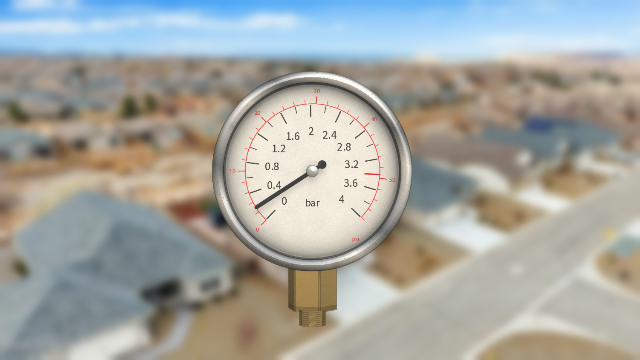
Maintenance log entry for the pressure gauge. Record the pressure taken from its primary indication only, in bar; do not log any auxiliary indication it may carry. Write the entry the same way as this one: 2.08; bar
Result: 0.2; bar
